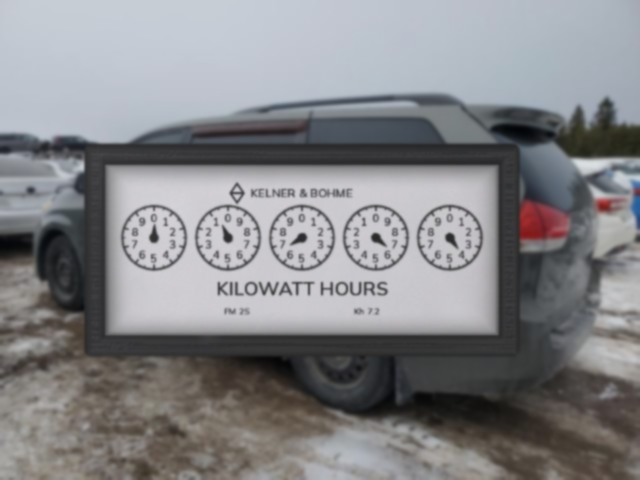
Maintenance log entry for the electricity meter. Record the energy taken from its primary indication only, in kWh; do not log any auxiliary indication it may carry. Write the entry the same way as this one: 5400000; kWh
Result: 664; kWh
